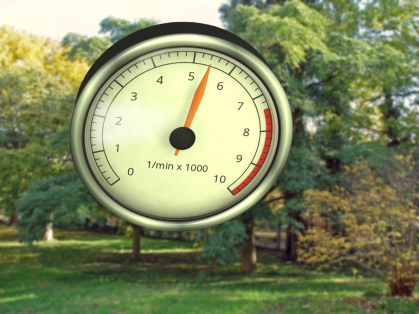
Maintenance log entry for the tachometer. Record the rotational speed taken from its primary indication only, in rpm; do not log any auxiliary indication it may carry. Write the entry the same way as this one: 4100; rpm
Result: 5400; rpm
